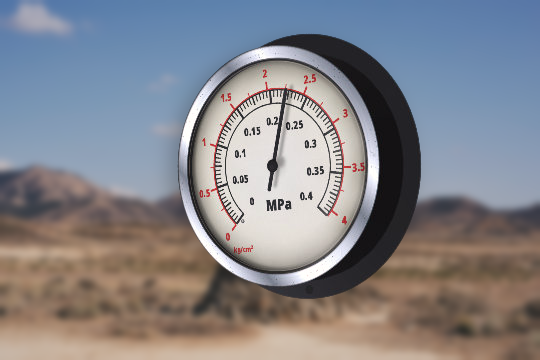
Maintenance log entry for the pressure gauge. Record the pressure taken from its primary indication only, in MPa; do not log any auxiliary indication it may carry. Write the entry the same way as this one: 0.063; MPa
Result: 0.225; MPa
